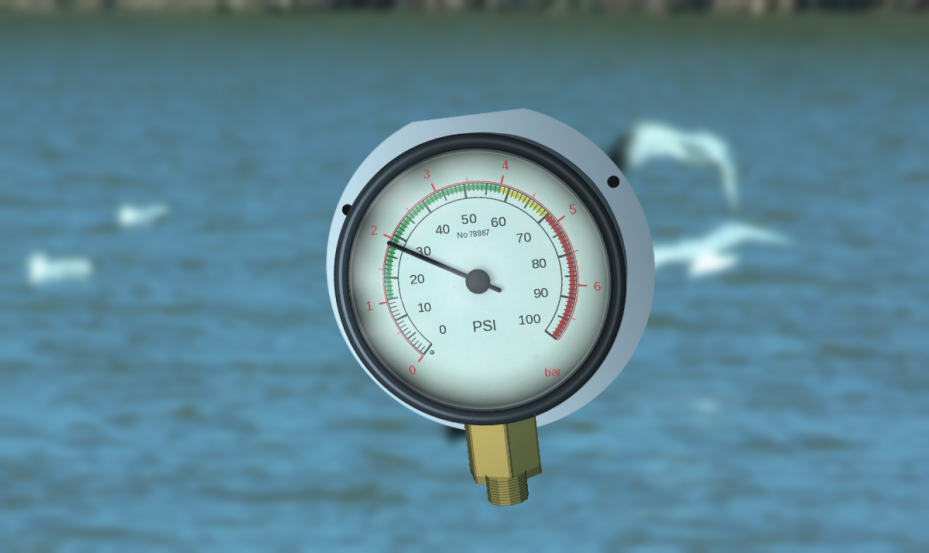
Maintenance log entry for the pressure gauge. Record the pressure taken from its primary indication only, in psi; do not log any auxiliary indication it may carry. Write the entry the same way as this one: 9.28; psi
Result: 28; psi
